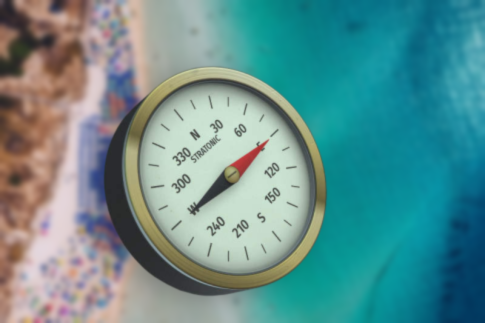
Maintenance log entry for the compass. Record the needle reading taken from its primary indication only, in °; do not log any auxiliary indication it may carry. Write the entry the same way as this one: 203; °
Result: 90; °
